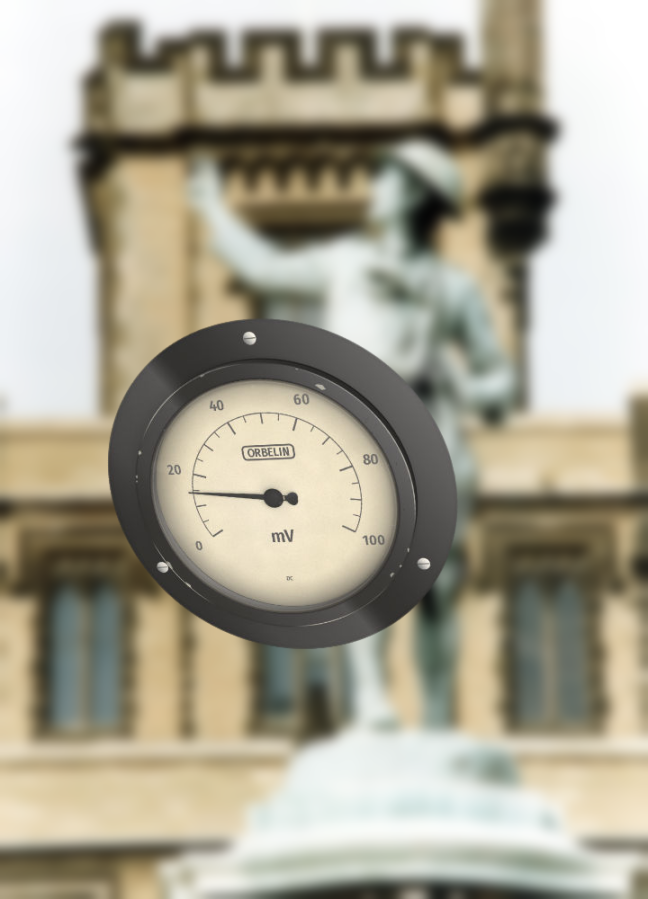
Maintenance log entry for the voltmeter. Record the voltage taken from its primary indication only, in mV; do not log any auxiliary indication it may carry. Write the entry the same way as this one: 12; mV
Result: 15; mV
